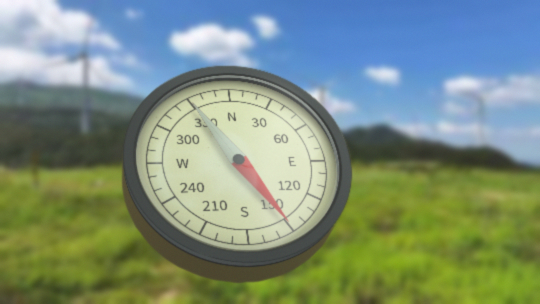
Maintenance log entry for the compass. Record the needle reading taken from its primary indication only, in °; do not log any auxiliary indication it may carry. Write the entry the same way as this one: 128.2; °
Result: 150; °
